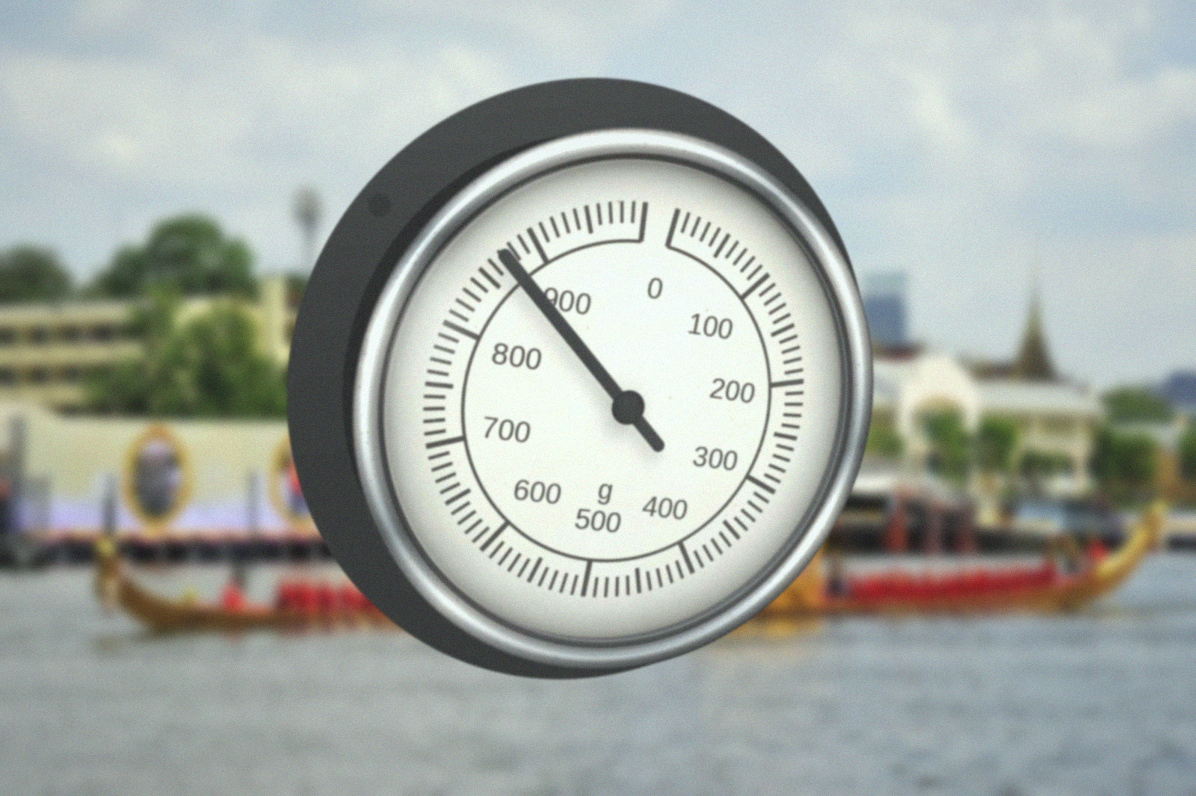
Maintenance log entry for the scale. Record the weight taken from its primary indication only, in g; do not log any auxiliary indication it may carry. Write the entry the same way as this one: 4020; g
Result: 870; g
